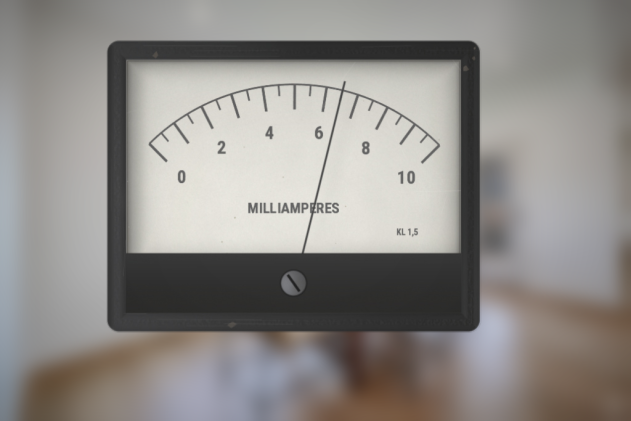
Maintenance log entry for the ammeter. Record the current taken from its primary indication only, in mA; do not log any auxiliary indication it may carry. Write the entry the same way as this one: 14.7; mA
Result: 6.5; mA
